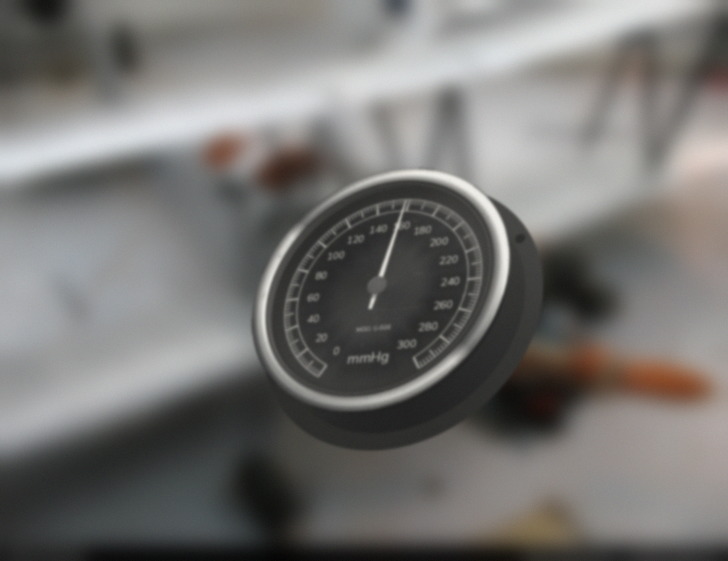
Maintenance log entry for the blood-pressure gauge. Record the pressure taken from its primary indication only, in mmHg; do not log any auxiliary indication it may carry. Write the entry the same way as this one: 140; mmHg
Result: 160; mmHg
